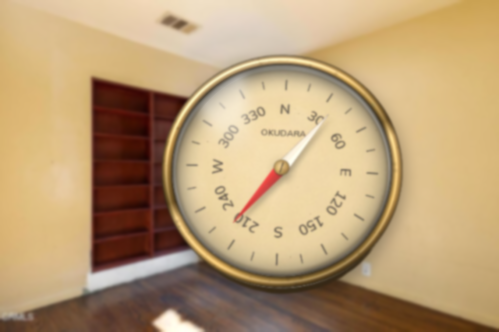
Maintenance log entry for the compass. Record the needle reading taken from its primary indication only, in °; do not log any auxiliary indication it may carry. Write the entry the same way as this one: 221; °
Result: 217.5; °
